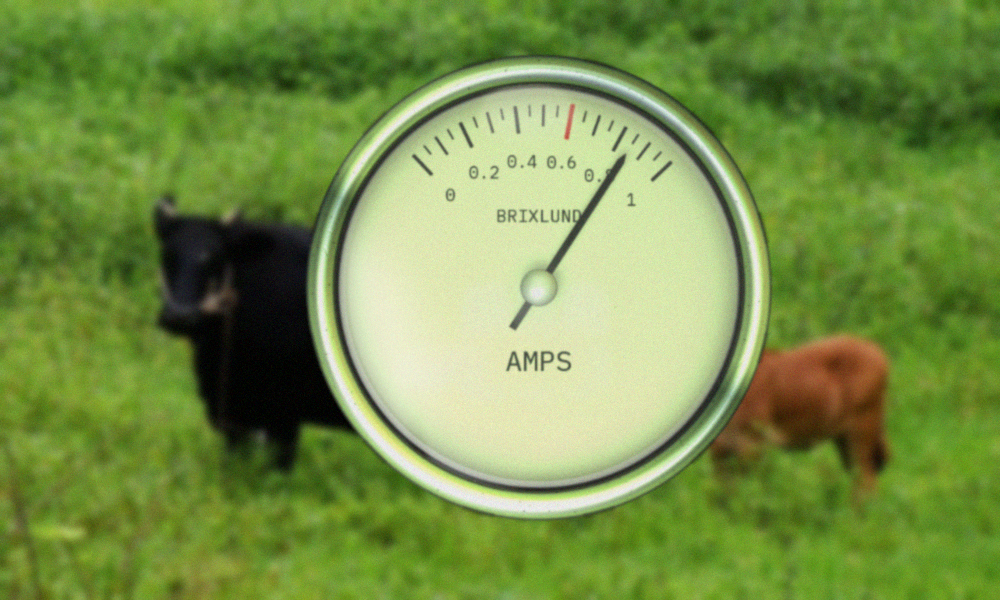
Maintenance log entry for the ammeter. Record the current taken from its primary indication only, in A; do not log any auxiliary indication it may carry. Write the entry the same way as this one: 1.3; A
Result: 0.85; A
